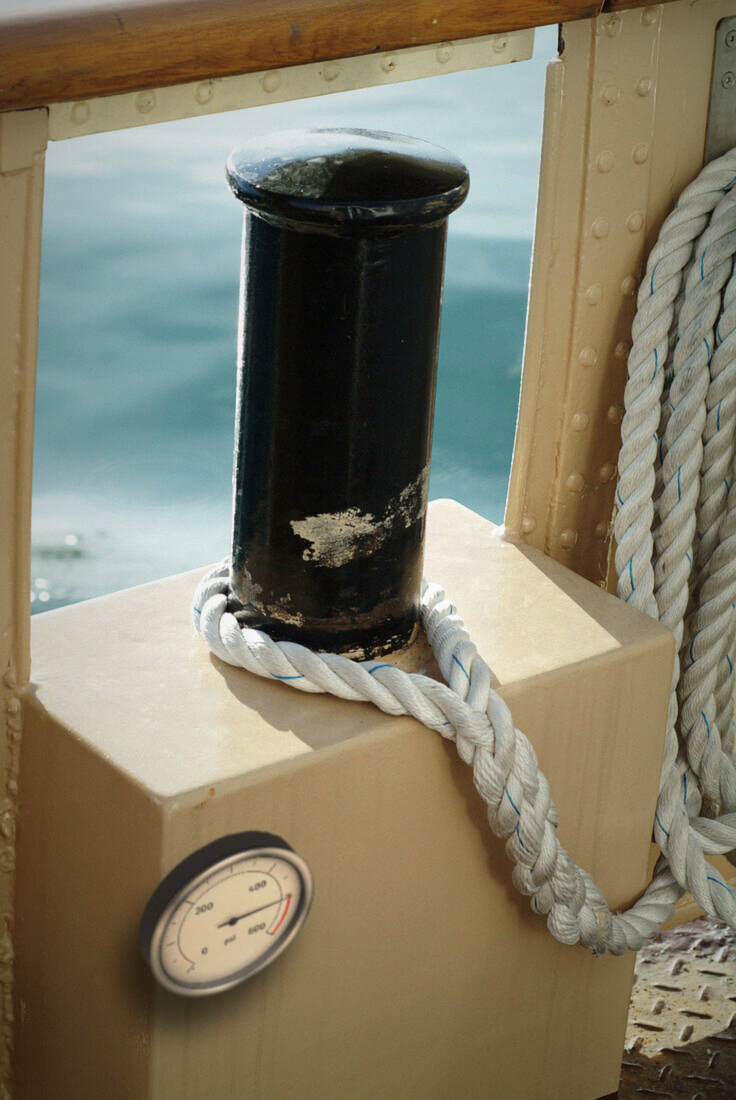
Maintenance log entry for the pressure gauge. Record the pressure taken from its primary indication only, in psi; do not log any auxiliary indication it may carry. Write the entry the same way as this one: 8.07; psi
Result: 500; psi
